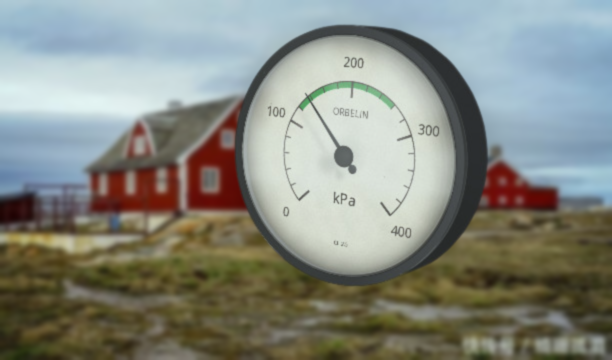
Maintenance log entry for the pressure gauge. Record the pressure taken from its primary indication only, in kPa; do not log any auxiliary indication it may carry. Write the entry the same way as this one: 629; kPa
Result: 140; kPa
